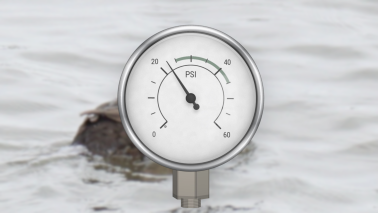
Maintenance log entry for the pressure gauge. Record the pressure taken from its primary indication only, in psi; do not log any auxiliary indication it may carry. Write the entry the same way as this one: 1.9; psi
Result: 22.5; psi
